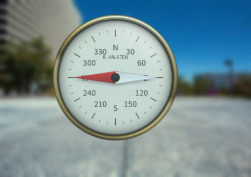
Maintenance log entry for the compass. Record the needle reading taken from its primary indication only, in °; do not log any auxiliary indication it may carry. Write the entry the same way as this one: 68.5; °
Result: 270; °
